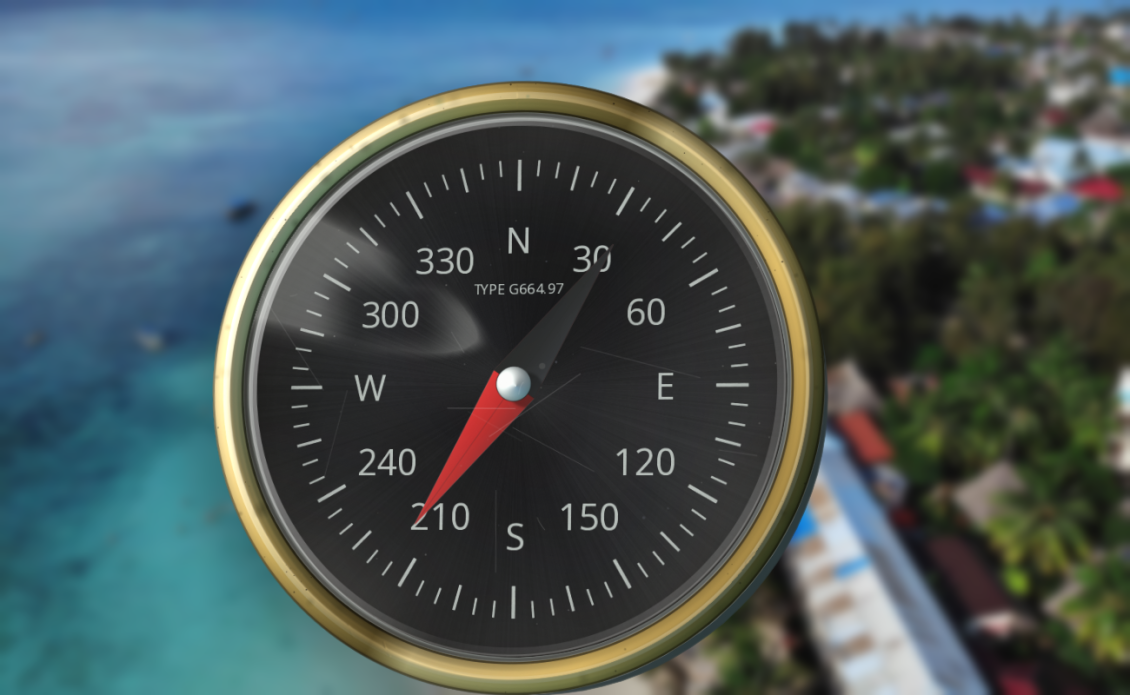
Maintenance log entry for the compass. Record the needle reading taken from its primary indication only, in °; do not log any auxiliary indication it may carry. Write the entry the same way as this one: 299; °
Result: 215; °
